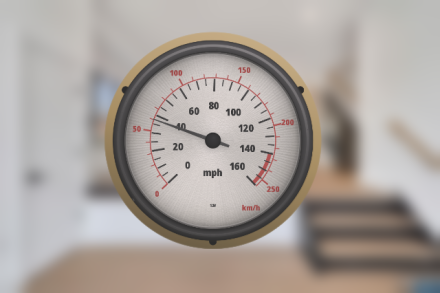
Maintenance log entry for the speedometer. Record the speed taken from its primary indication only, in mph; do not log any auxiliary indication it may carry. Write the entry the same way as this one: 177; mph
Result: 37.5; mph
